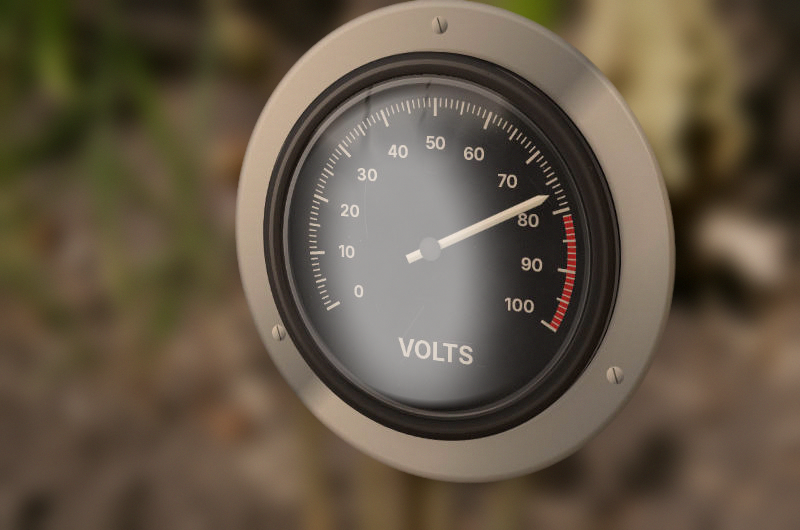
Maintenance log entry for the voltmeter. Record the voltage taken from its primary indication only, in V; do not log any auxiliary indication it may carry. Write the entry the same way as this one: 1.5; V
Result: 77; V
